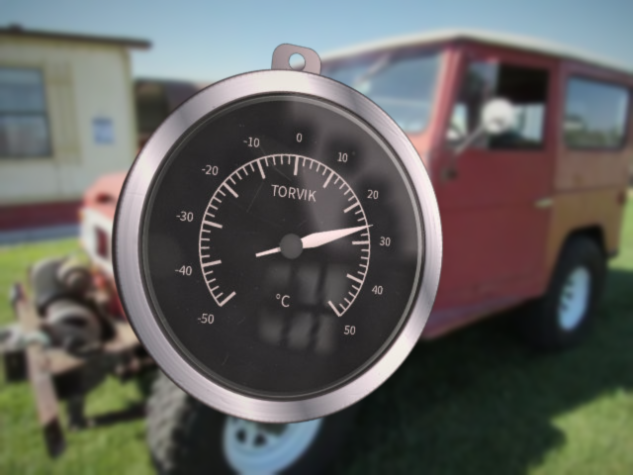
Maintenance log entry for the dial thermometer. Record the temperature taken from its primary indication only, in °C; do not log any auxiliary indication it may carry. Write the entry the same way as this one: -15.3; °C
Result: 26; °C
